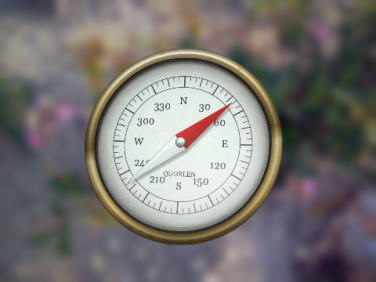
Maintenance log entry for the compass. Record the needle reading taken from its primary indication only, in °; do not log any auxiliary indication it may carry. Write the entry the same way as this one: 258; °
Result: 50; °
